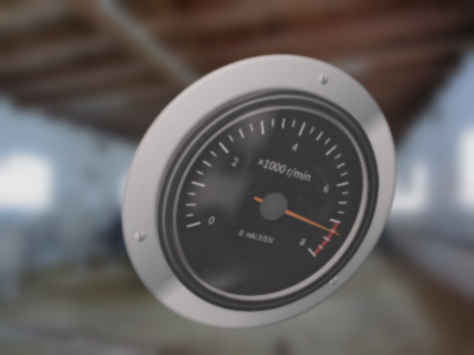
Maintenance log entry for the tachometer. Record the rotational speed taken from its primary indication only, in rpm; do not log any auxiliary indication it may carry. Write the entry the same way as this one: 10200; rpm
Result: 7250; rpm
